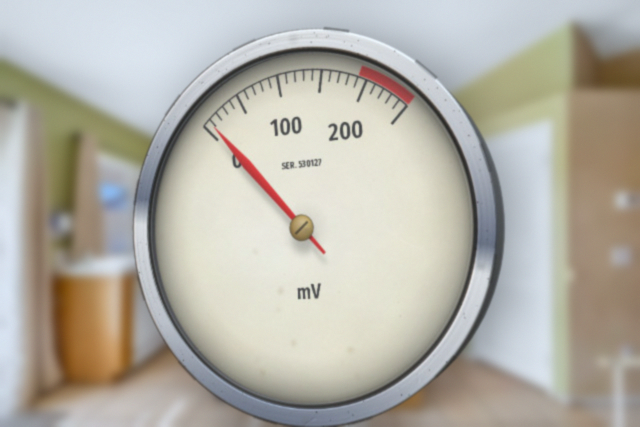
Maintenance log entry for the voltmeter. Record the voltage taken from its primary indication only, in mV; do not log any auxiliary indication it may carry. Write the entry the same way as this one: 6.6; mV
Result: 10; mV
